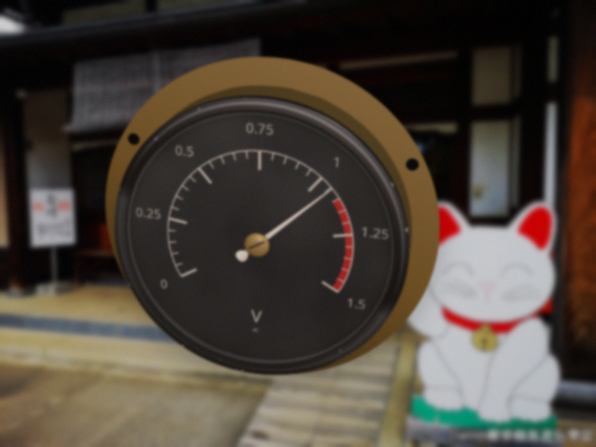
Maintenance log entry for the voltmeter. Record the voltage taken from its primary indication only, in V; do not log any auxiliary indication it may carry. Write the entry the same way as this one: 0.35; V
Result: 1.05; V
